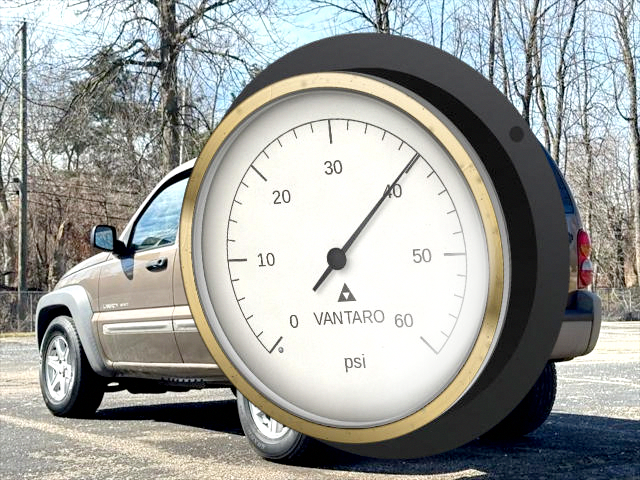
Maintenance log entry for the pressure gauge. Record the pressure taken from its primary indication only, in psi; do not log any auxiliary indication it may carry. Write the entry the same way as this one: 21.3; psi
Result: 40; psi
